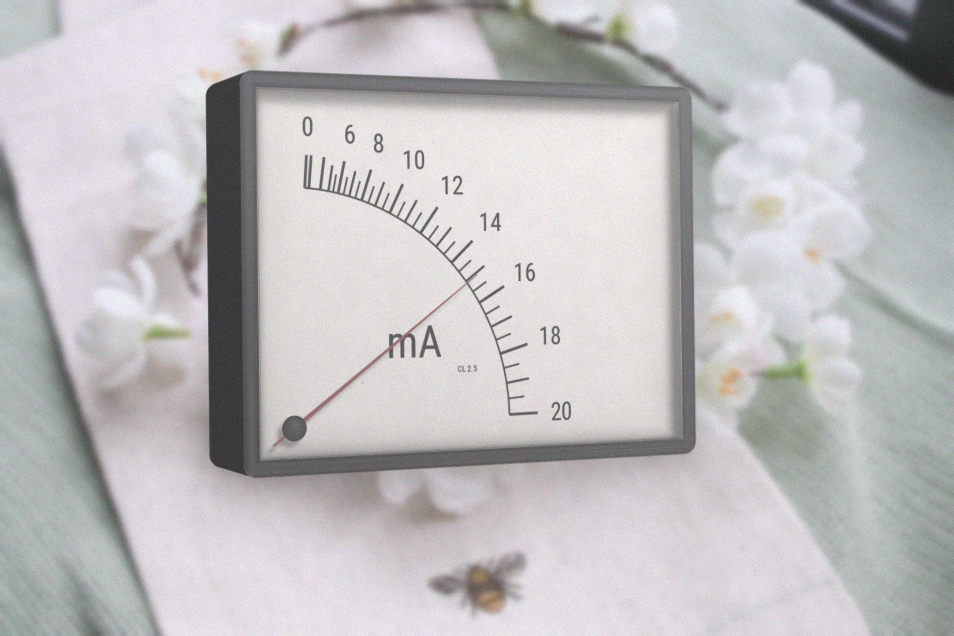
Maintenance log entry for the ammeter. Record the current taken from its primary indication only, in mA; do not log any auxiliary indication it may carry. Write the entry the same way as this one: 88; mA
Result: 15; mA
